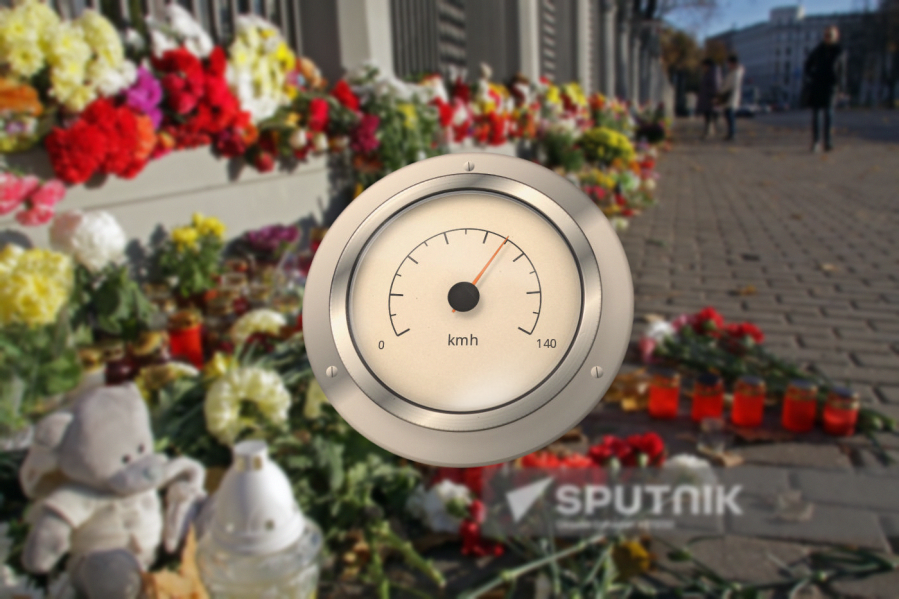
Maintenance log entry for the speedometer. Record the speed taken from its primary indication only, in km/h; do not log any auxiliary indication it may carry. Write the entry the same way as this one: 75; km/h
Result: 90; km/h
